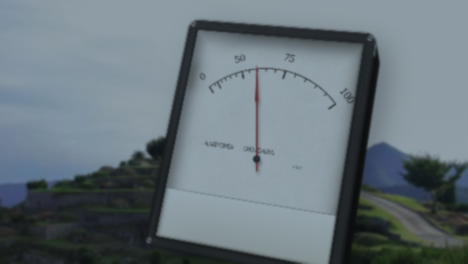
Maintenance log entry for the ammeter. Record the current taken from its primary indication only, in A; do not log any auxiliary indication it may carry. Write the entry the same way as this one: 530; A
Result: 60; A
